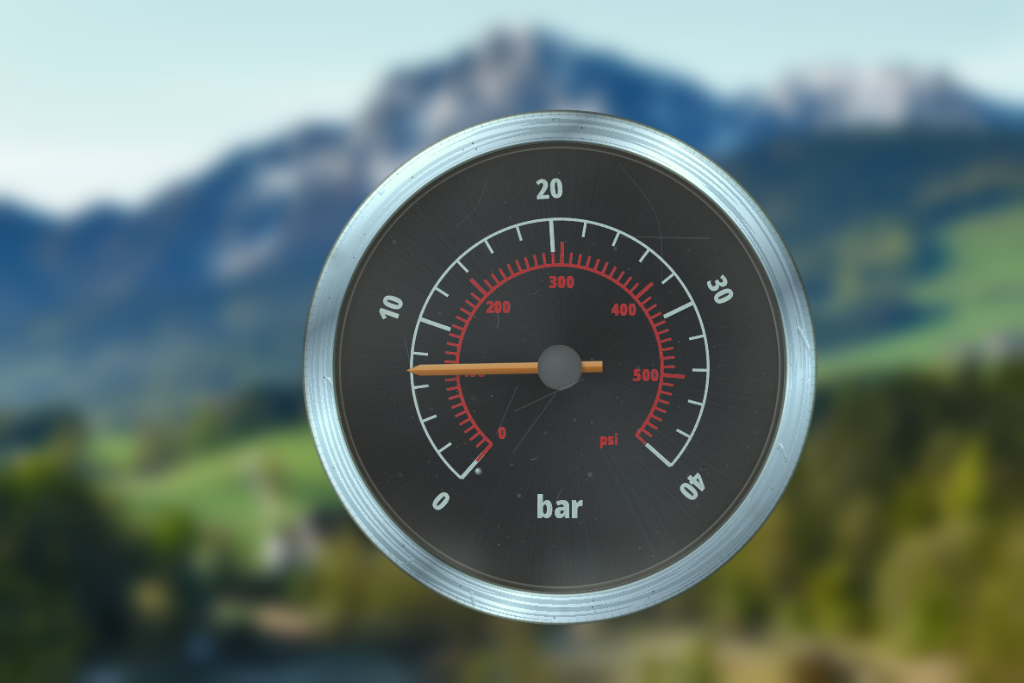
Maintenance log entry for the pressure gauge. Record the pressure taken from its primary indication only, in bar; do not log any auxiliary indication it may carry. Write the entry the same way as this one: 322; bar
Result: 7; bar
